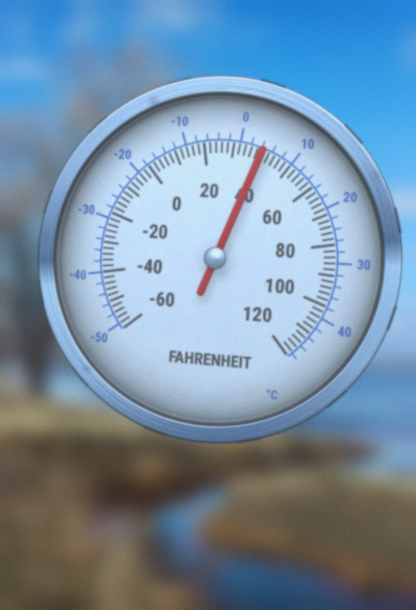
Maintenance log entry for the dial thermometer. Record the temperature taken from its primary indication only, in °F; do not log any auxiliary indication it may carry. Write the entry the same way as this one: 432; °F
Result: 40; °F
